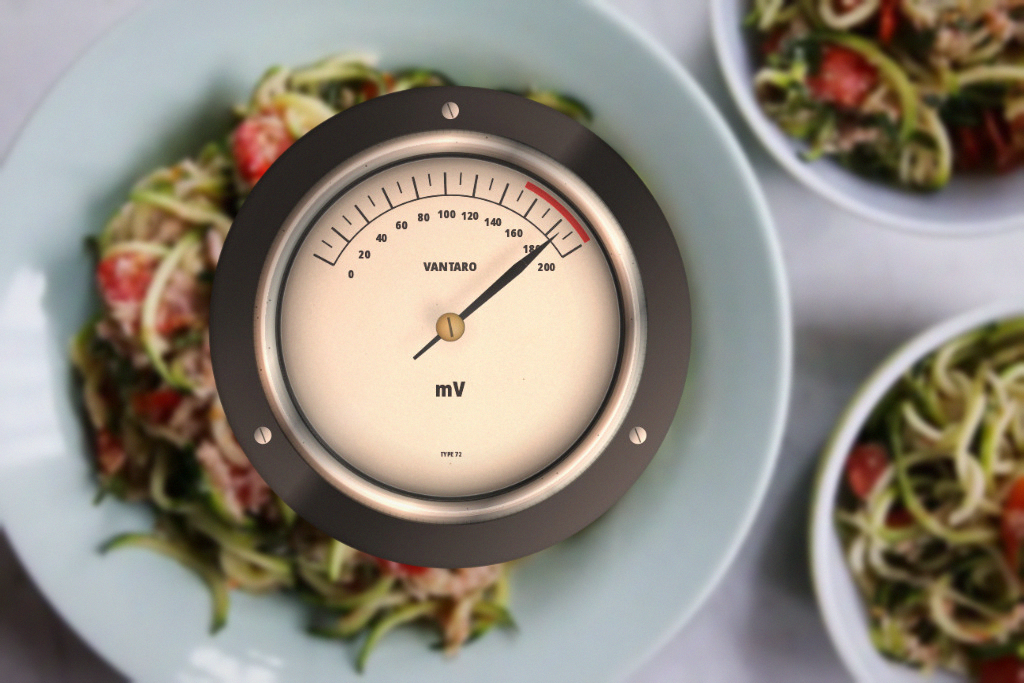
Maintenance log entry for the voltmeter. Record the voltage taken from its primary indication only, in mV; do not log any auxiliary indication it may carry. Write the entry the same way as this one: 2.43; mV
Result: 185; mV
